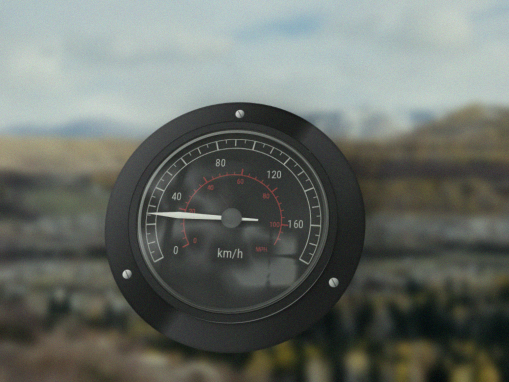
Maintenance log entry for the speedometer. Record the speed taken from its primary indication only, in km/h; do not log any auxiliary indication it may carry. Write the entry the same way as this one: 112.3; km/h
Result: 25; km/h
